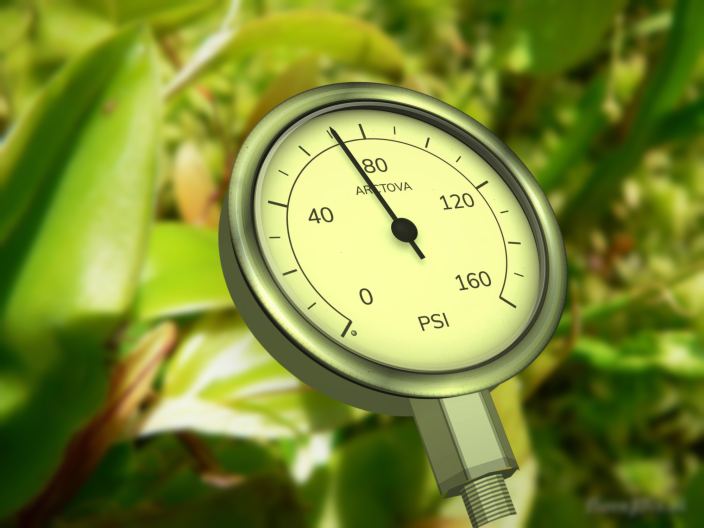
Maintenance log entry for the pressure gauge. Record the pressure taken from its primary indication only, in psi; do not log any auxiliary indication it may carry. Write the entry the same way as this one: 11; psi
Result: 70; psi
